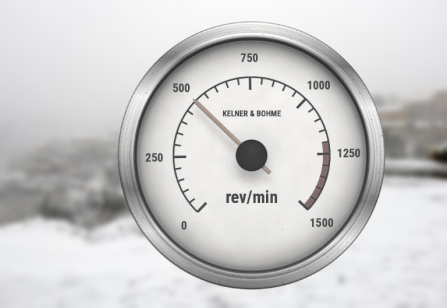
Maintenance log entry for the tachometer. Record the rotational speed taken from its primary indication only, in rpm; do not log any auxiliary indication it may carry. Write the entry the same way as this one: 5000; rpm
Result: 500; rpm
